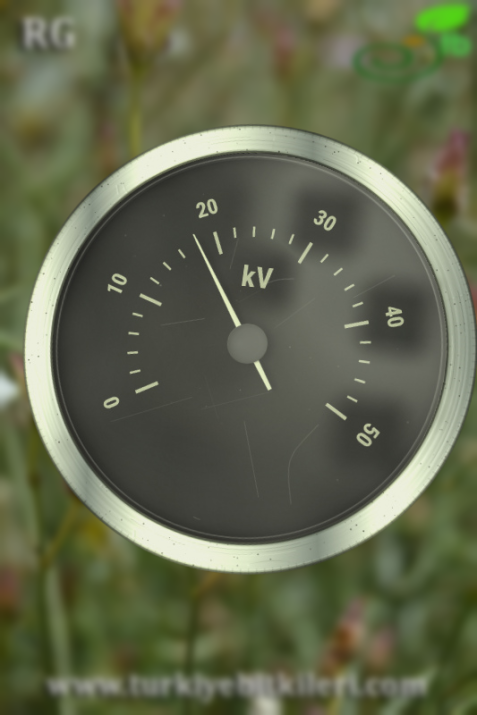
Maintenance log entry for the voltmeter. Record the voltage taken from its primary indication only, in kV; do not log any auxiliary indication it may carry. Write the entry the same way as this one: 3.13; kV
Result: 18; kV
